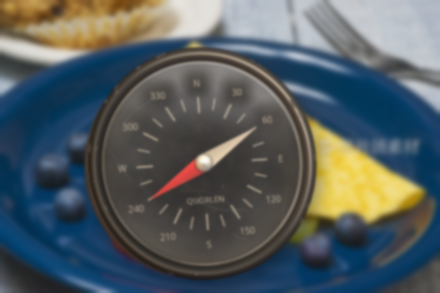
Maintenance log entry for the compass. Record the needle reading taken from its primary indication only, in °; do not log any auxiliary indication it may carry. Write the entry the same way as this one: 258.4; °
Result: 240; °
